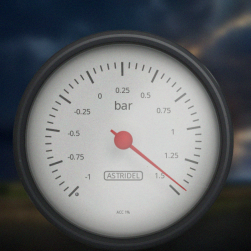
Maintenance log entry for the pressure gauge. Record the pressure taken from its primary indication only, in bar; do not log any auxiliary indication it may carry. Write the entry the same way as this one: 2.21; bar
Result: 1.45; bar
